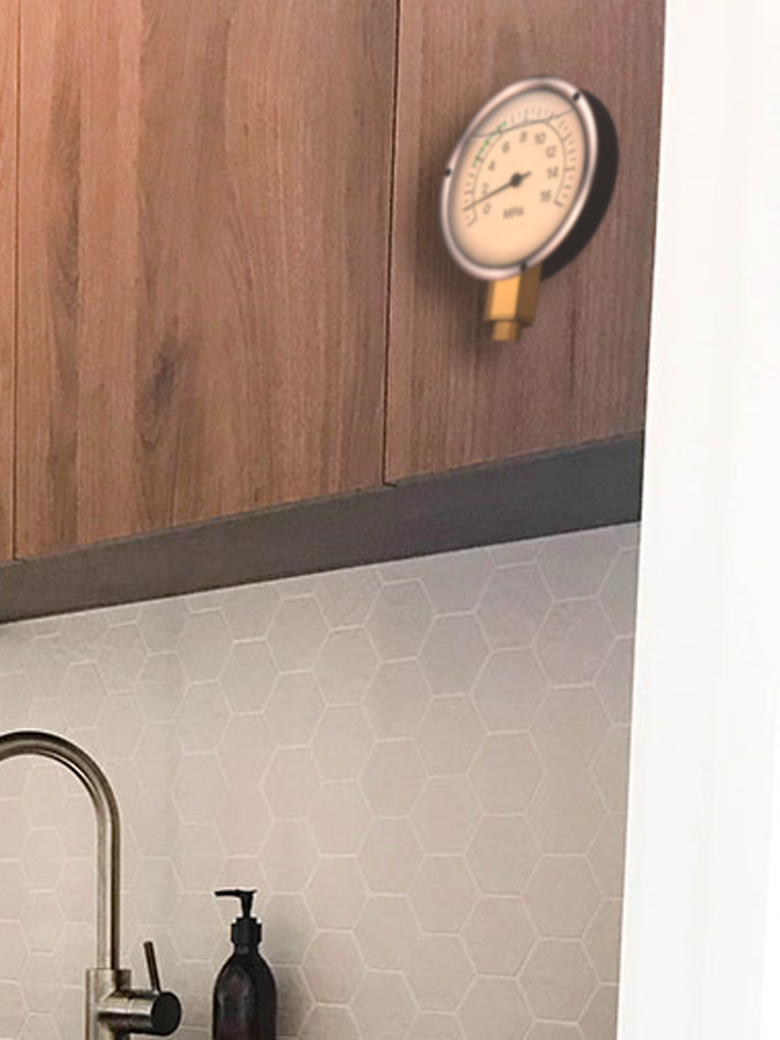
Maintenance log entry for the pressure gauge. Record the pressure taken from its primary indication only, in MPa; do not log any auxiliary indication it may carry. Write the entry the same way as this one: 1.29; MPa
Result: 1; MPa
